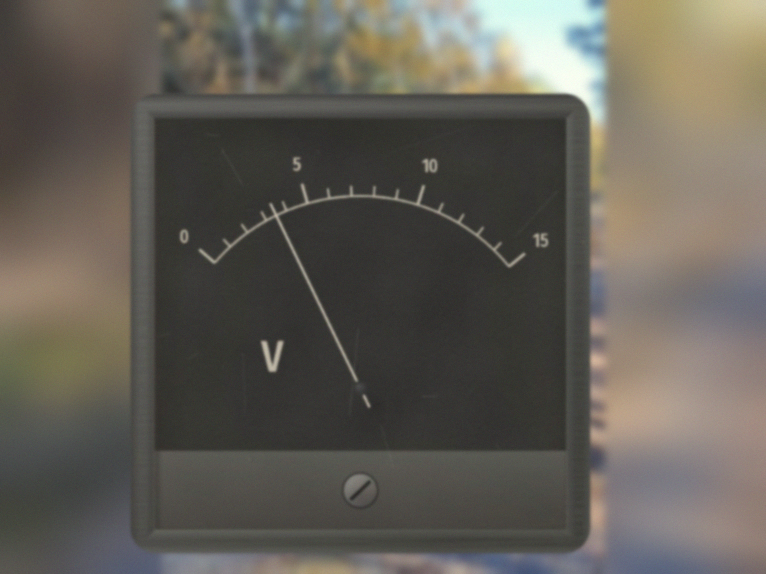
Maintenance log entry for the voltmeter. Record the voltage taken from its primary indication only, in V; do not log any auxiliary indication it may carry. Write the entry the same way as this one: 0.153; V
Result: 3.5; V
